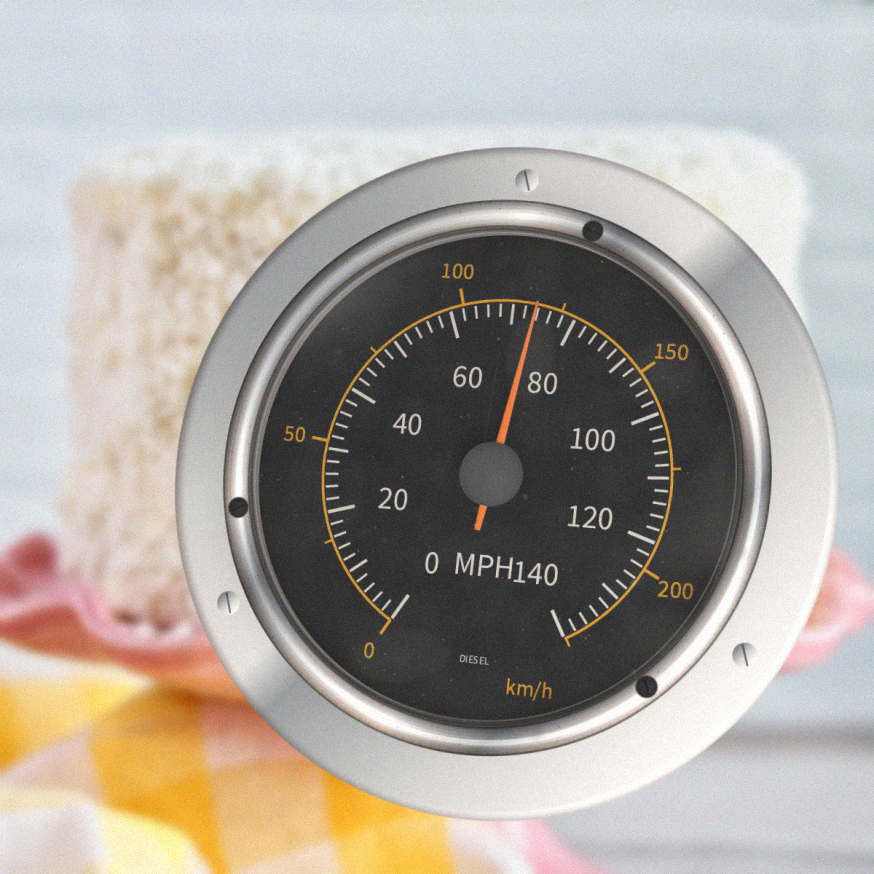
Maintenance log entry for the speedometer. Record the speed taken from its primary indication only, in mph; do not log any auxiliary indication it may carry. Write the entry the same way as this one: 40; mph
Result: 74; mph
